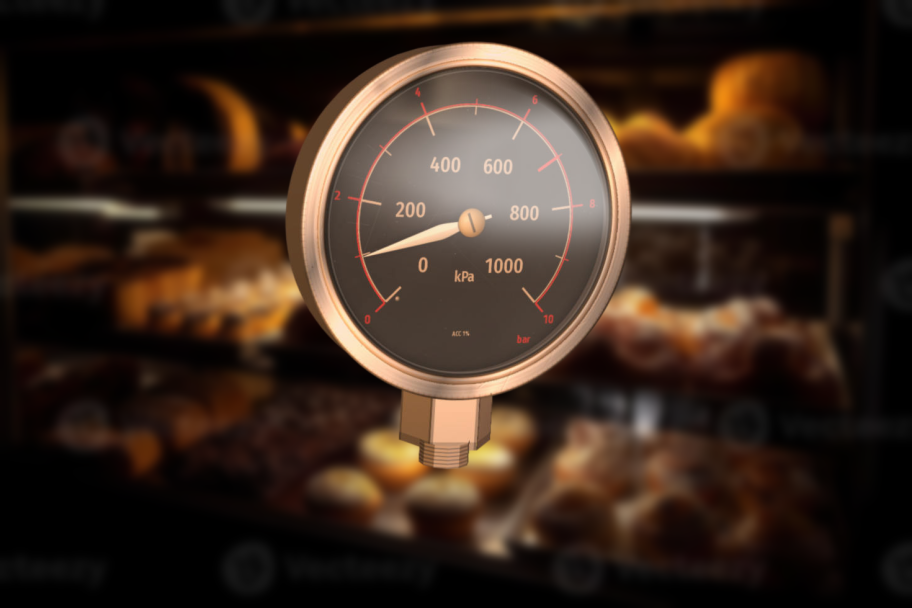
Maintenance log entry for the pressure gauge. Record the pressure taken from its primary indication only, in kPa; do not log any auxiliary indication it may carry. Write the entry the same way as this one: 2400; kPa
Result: 100; kPa
